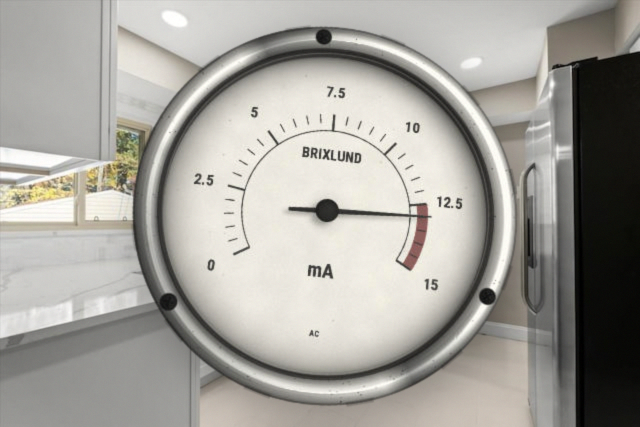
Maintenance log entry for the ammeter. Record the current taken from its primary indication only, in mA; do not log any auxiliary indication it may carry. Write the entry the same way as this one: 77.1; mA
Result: 13; mA
